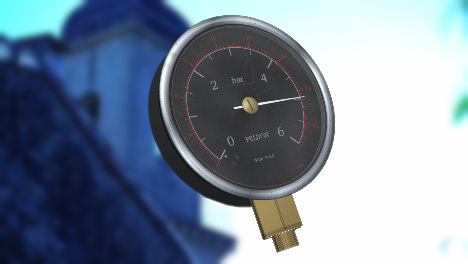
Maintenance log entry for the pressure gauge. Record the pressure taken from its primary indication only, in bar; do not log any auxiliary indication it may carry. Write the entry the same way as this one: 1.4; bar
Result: 5; bar
